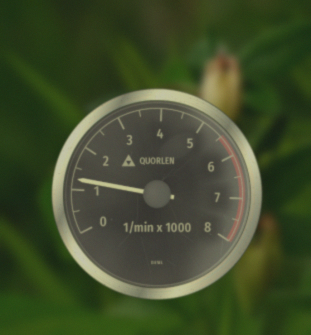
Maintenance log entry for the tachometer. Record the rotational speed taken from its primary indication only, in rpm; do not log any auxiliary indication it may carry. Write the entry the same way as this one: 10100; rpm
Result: 1250; rpm
